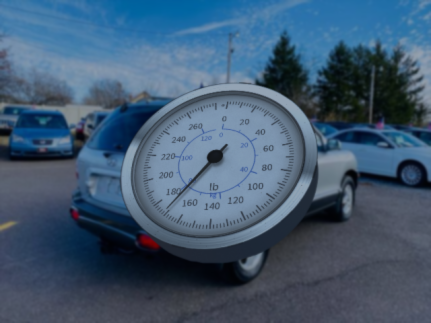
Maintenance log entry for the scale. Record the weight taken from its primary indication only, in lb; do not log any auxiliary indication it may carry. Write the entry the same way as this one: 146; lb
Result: 170; lb
